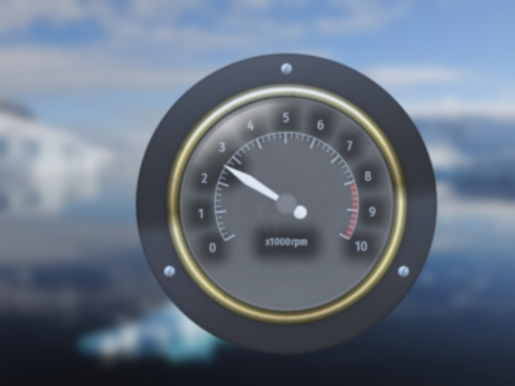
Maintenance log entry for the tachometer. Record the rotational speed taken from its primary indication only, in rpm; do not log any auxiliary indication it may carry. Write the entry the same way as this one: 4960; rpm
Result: 2600; rpm
